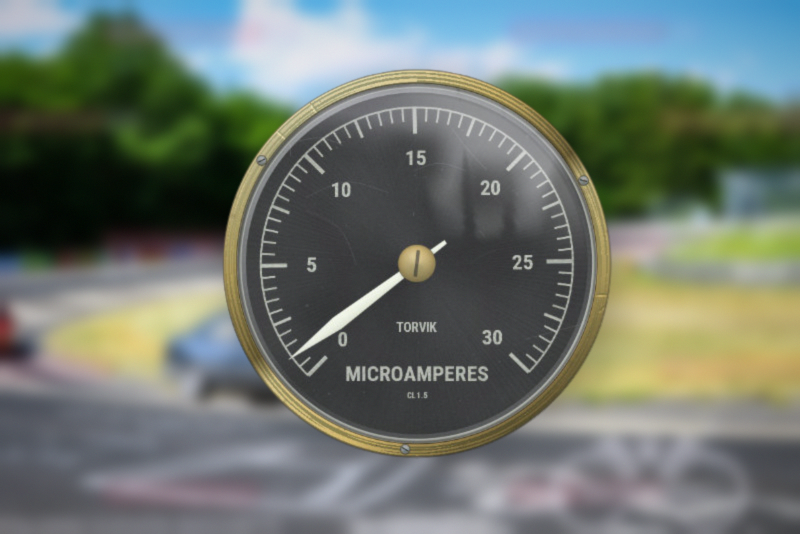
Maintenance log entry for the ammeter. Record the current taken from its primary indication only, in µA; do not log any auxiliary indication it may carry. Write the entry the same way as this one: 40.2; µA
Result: 1; µA
